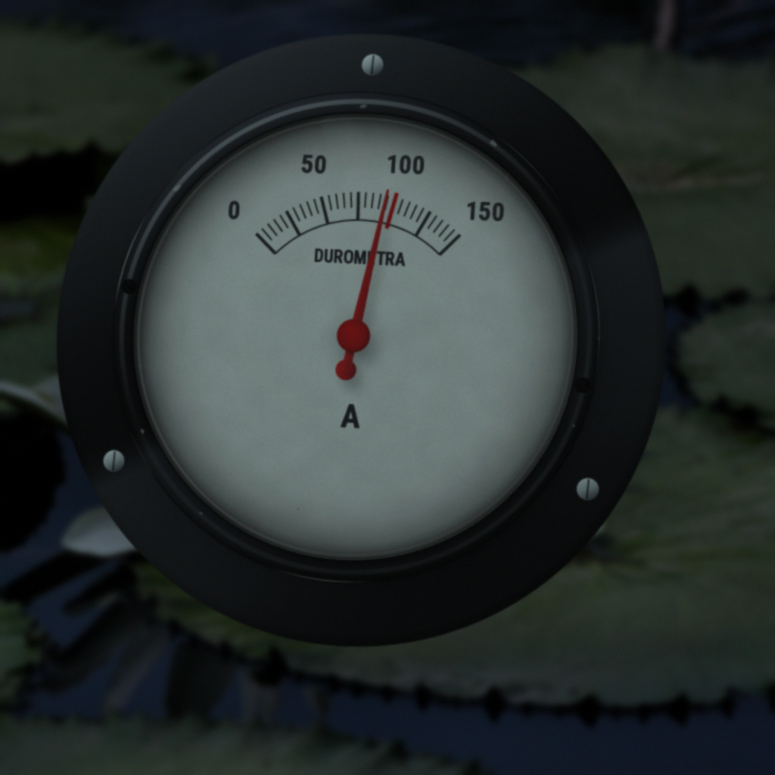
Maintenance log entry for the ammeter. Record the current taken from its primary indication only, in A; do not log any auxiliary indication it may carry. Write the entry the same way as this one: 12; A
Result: 95; A
